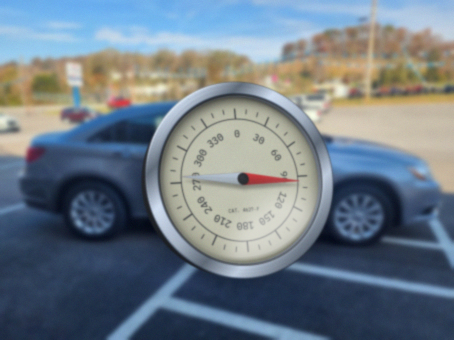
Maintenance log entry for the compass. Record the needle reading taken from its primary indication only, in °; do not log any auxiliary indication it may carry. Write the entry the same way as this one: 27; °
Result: 95; °
